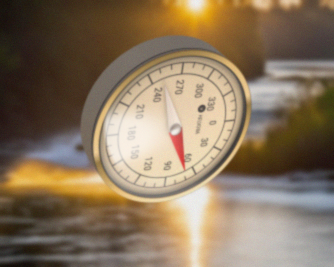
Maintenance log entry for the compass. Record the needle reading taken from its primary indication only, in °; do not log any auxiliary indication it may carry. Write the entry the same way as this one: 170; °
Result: 70; °
